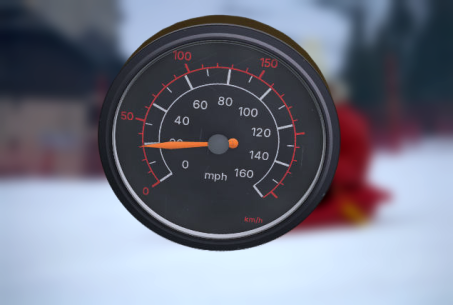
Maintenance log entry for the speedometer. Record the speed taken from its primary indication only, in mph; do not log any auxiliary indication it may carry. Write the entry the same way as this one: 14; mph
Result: 20; mph
